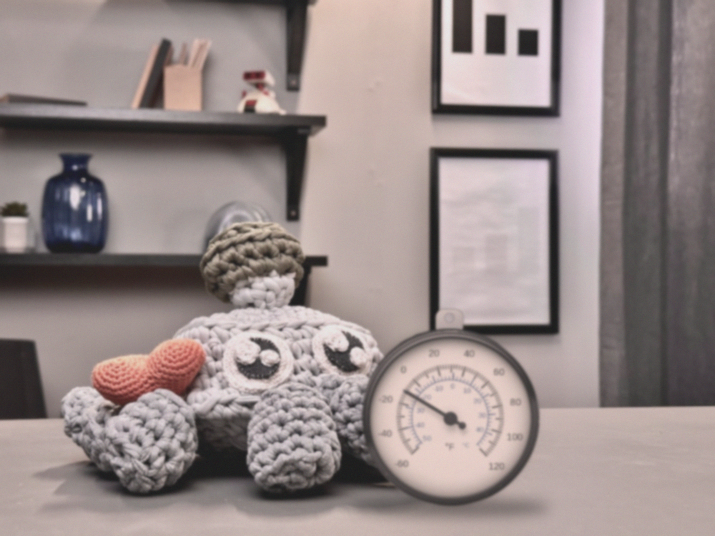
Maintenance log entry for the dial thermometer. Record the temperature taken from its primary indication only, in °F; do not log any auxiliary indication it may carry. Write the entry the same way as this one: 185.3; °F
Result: -10; °F
